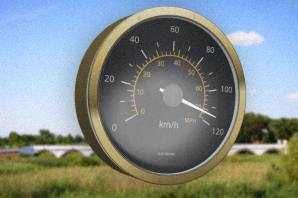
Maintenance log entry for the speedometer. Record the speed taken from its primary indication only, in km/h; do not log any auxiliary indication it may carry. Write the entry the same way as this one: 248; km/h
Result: 115; km/h
